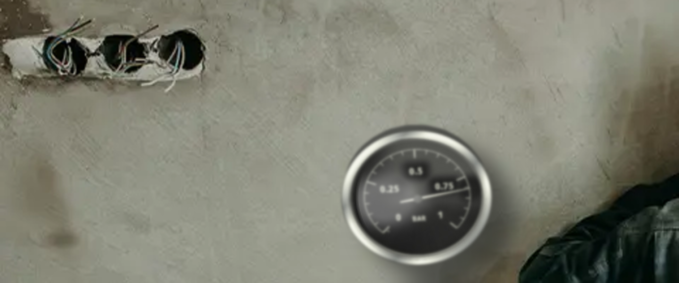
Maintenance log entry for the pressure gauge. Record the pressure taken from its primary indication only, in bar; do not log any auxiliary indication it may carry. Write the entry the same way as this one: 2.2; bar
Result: 0.8; bar
